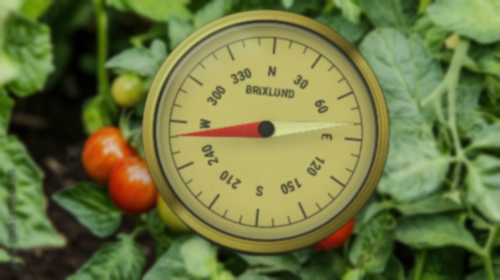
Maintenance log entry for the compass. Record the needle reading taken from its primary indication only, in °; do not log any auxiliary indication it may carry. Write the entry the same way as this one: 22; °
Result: 260; °
